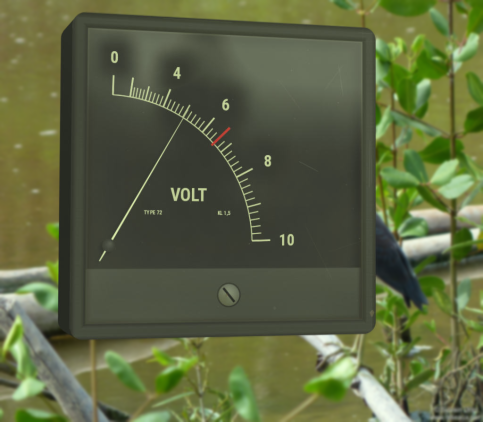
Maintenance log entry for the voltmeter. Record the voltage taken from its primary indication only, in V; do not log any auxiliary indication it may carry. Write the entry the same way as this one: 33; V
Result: 5; V
